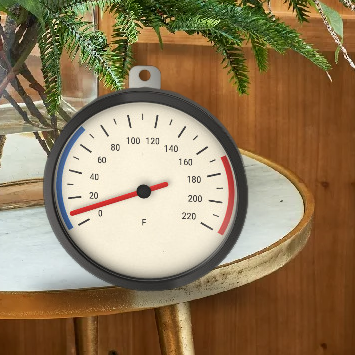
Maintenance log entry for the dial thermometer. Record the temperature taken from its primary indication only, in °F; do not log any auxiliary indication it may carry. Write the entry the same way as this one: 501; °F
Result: 10; °F
